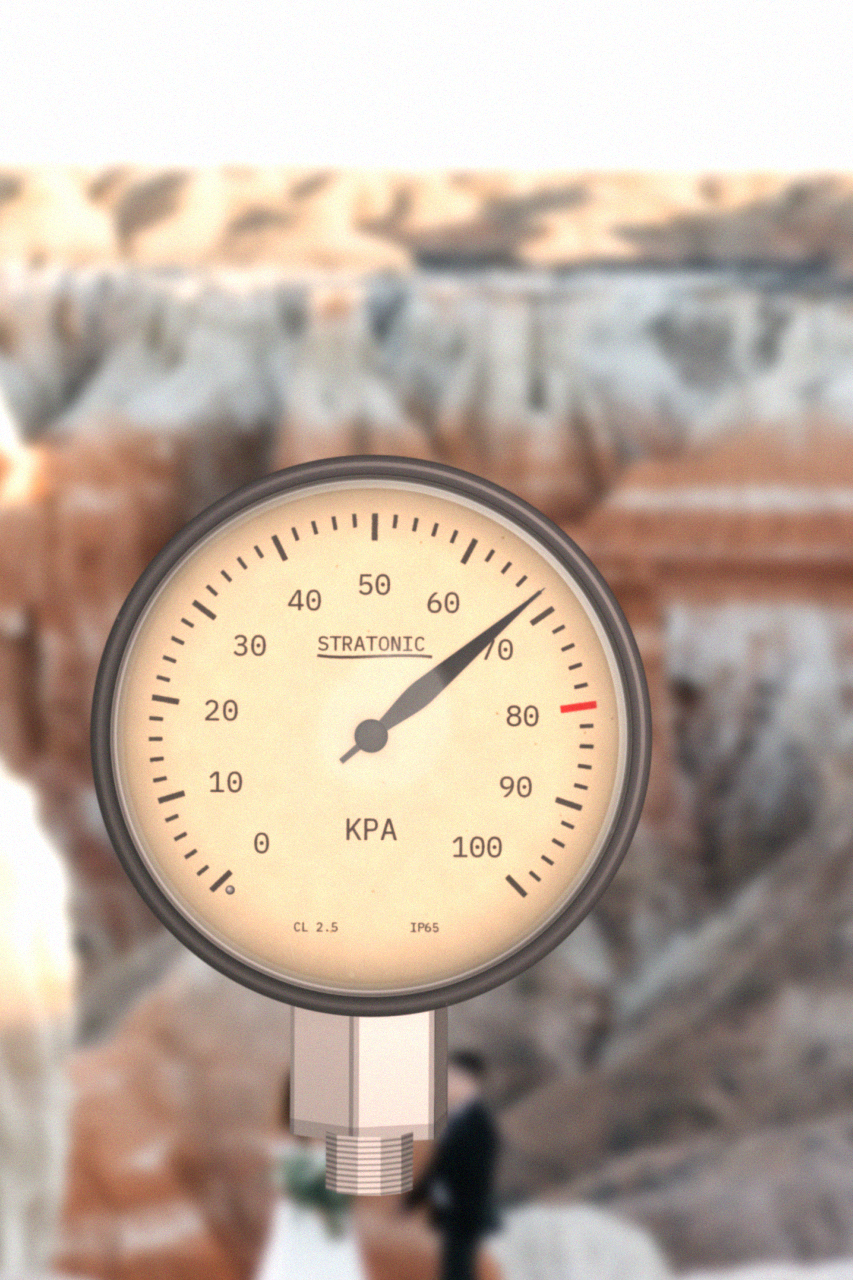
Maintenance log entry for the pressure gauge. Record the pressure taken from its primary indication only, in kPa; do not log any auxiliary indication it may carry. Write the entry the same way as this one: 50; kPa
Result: 68; kPa
